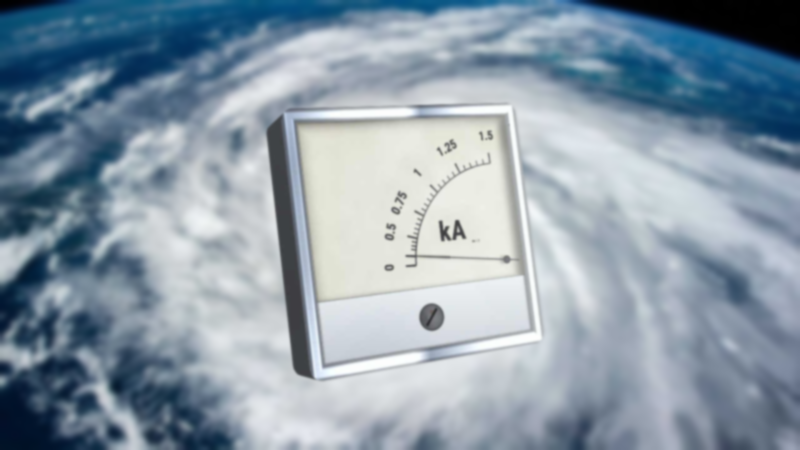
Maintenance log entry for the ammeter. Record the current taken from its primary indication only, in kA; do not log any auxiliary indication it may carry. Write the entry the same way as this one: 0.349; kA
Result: 0.25; kA
